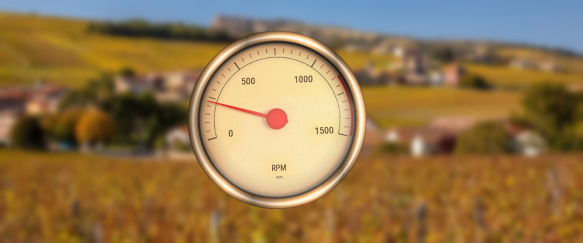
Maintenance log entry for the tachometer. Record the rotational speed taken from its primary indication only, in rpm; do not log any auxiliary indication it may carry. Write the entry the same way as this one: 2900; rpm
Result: 225; rpm
